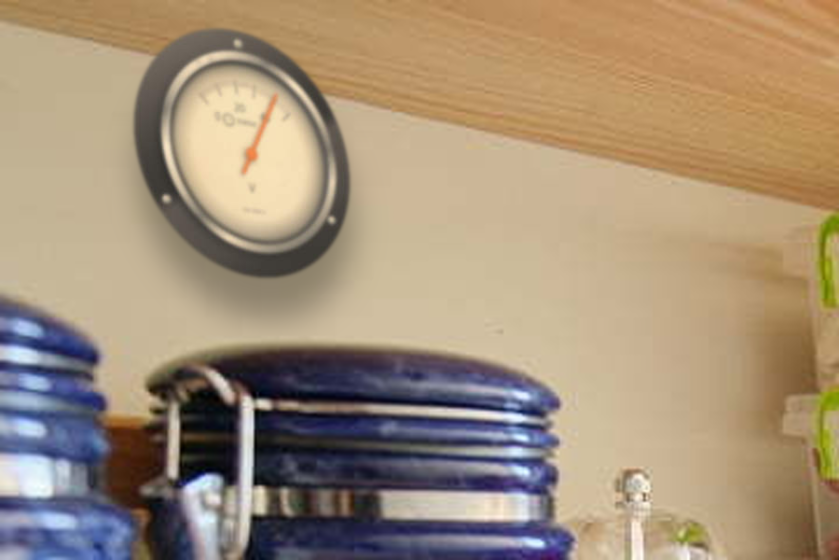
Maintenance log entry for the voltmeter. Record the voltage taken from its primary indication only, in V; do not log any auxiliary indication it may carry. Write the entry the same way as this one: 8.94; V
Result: 40; V
